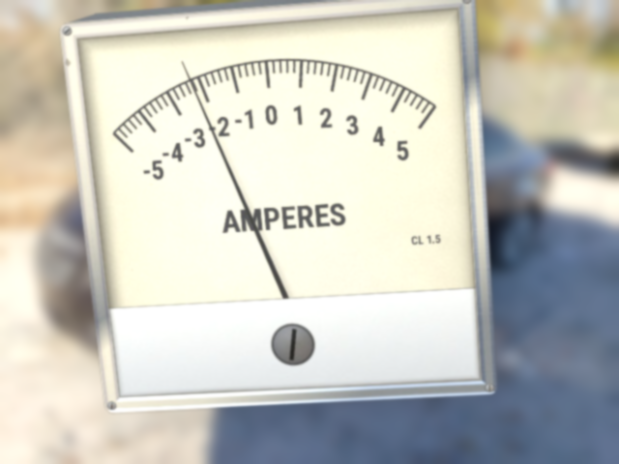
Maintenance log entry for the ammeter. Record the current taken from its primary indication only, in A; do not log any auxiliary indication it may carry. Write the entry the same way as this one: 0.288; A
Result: -2.2; A
